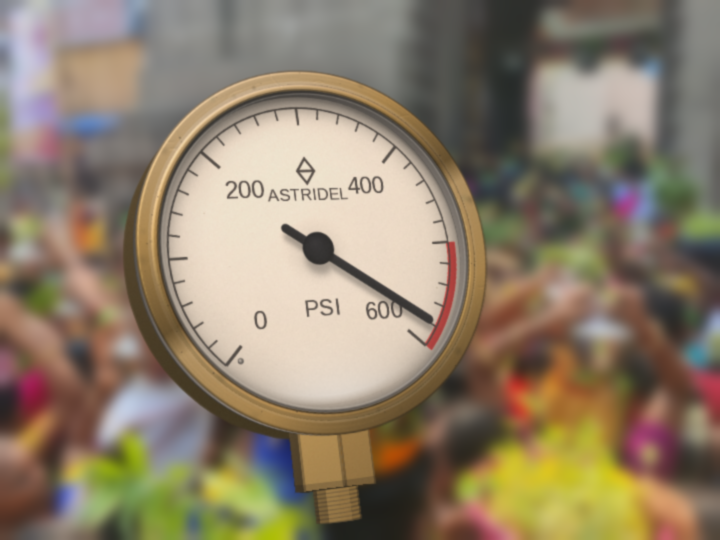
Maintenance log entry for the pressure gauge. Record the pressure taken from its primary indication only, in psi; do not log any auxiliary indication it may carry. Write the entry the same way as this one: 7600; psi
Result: 580; psi
